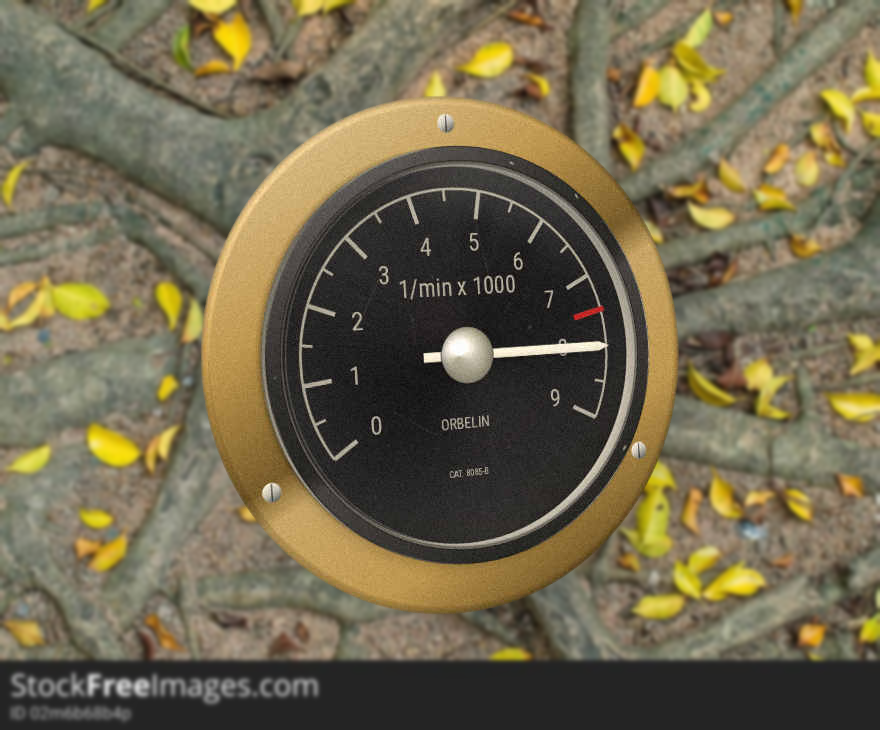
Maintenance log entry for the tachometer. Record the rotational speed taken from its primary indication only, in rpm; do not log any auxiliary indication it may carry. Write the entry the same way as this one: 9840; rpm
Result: 8000; rpm
